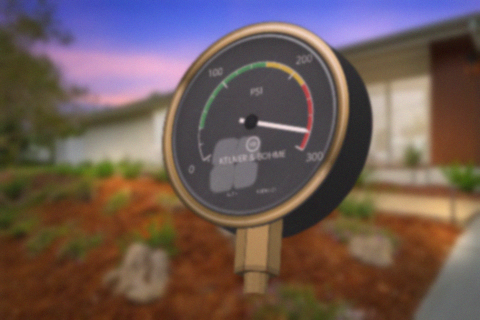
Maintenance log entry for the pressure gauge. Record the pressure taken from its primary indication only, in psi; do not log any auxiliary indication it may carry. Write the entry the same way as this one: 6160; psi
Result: 280; psi
